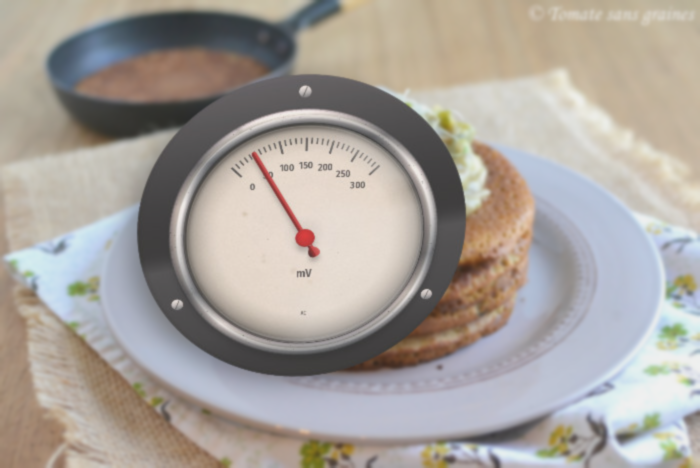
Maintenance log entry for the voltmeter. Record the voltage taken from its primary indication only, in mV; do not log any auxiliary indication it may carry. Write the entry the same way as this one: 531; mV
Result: 50; mV
